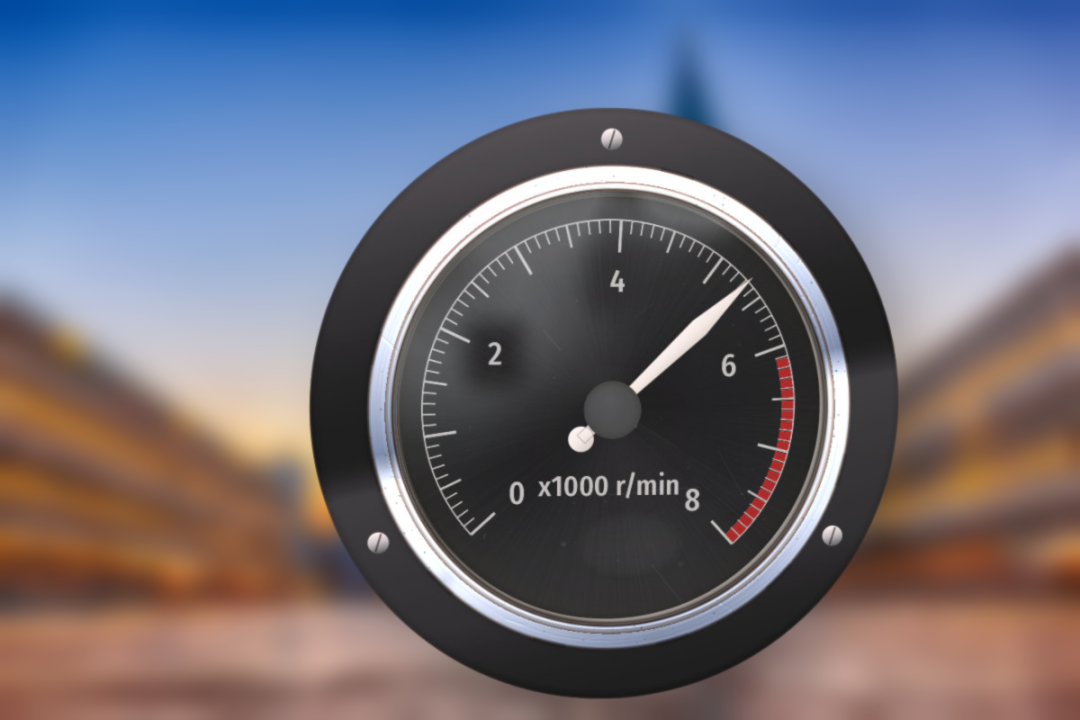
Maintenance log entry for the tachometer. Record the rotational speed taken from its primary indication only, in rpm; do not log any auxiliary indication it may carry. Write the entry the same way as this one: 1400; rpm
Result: 5300; rpm
